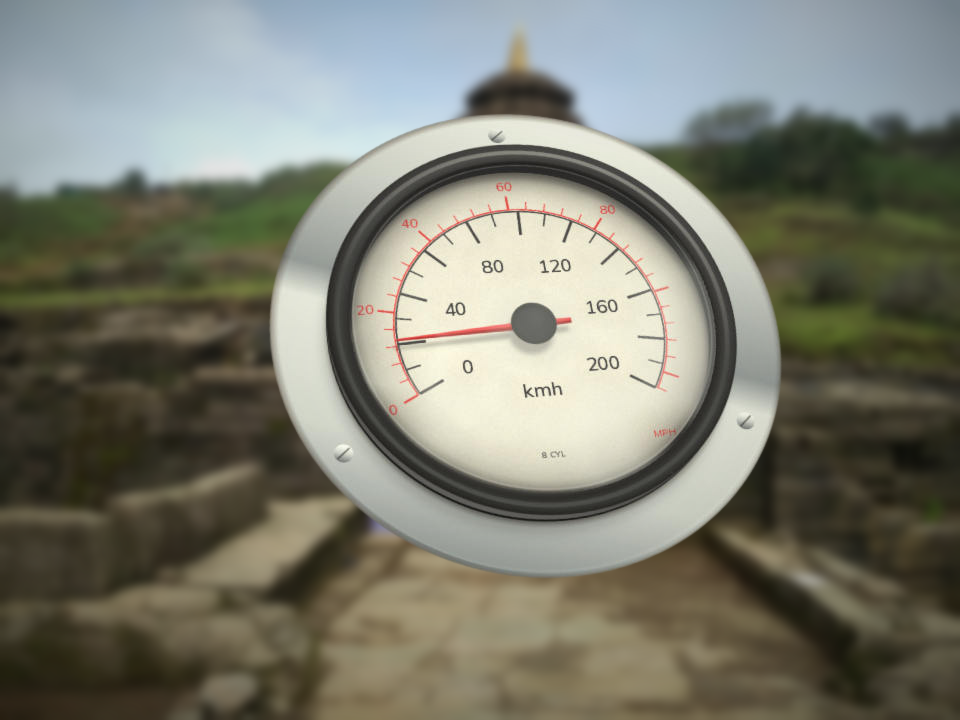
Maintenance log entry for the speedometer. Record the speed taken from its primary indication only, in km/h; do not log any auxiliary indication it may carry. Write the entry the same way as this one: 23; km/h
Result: 20; km/h
